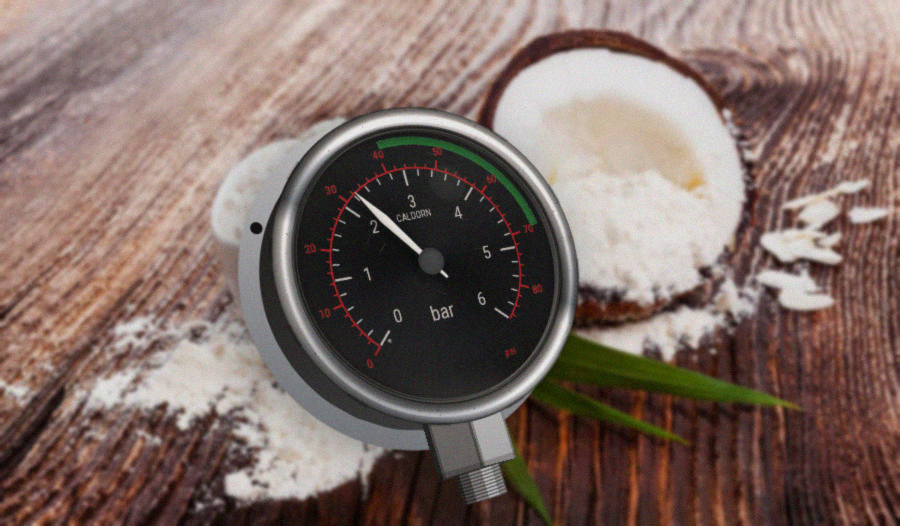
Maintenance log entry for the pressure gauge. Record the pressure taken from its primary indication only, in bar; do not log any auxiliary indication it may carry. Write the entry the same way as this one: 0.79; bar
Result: 2.2; bar
